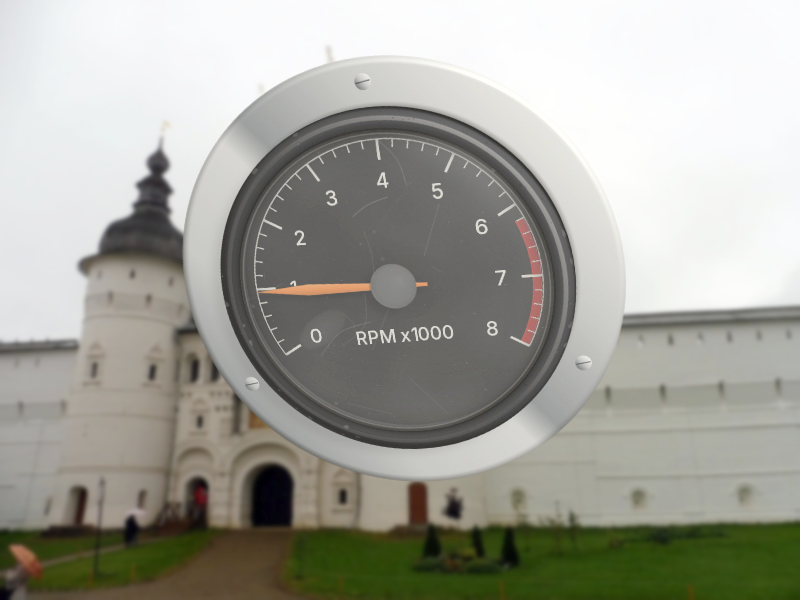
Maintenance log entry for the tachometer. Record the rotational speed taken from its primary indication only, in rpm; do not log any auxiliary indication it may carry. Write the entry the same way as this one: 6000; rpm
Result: 1000; rpm
